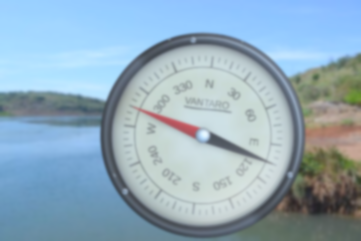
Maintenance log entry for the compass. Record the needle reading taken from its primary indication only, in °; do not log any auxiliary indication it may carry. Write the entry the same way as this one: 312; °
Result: 285; °
